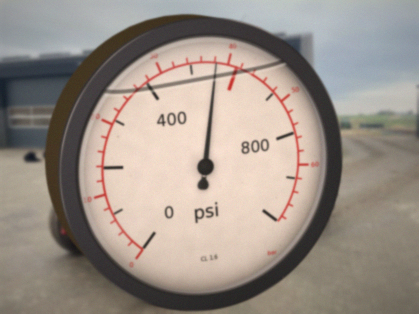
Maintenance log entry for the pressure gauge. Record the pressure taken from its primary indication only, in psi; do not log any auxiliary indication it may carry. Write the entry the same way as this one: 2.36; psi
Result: 550; psi
